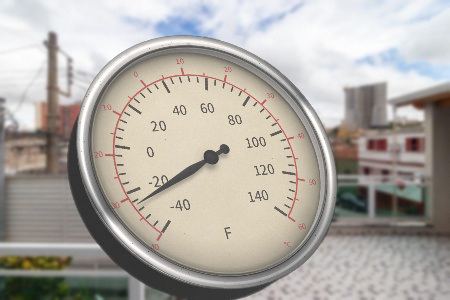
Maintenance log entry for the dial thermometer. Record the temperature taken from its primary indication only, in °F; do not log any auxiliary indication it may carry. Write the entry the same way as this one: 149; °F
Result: -26; °F
